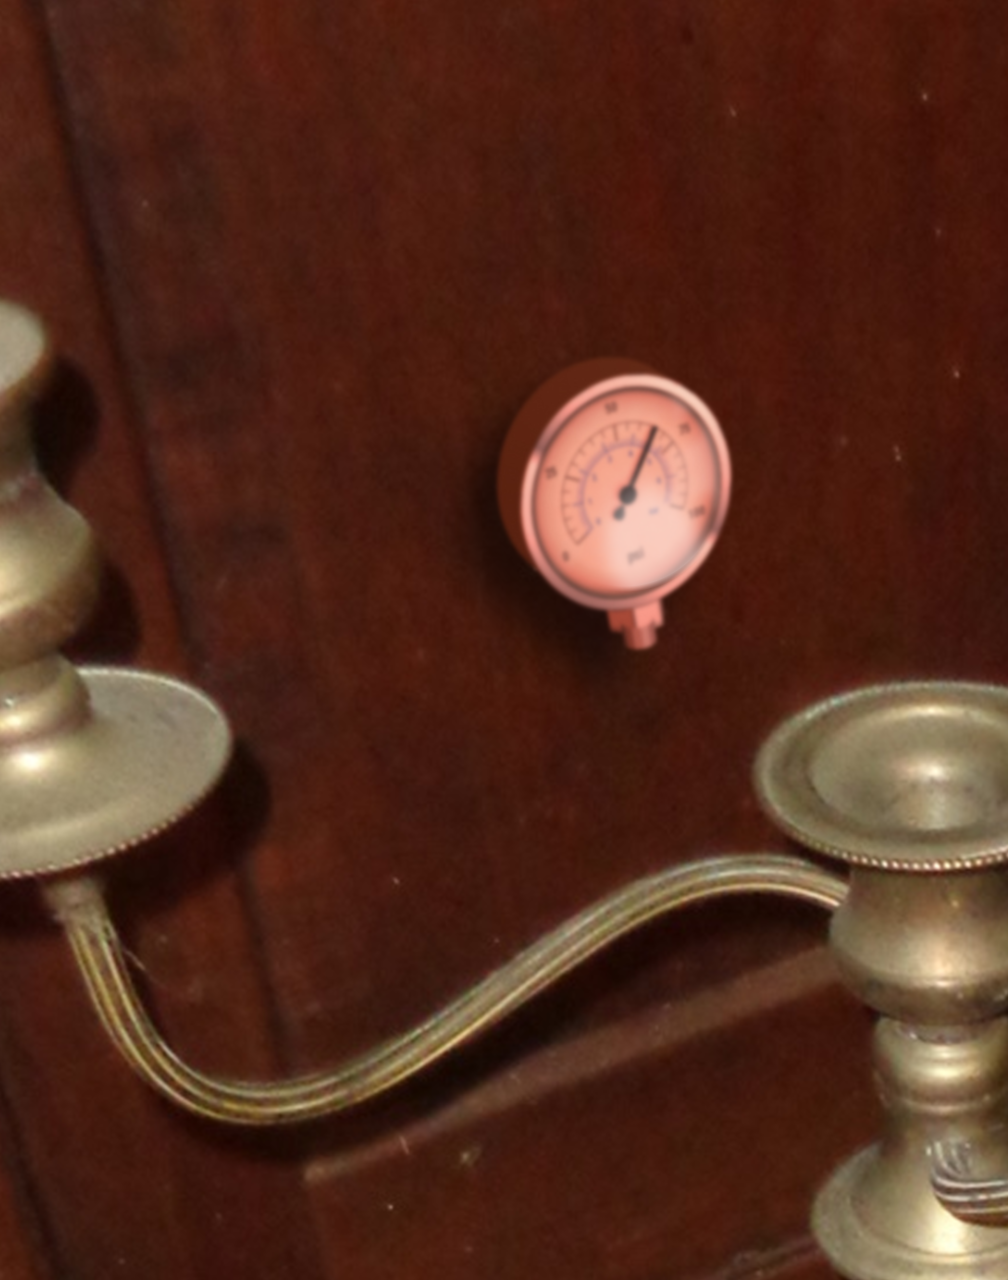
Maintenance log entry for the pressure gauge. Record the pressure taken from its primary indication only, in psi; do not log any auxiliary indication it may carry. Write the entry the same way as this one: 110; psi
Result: 65; psi
